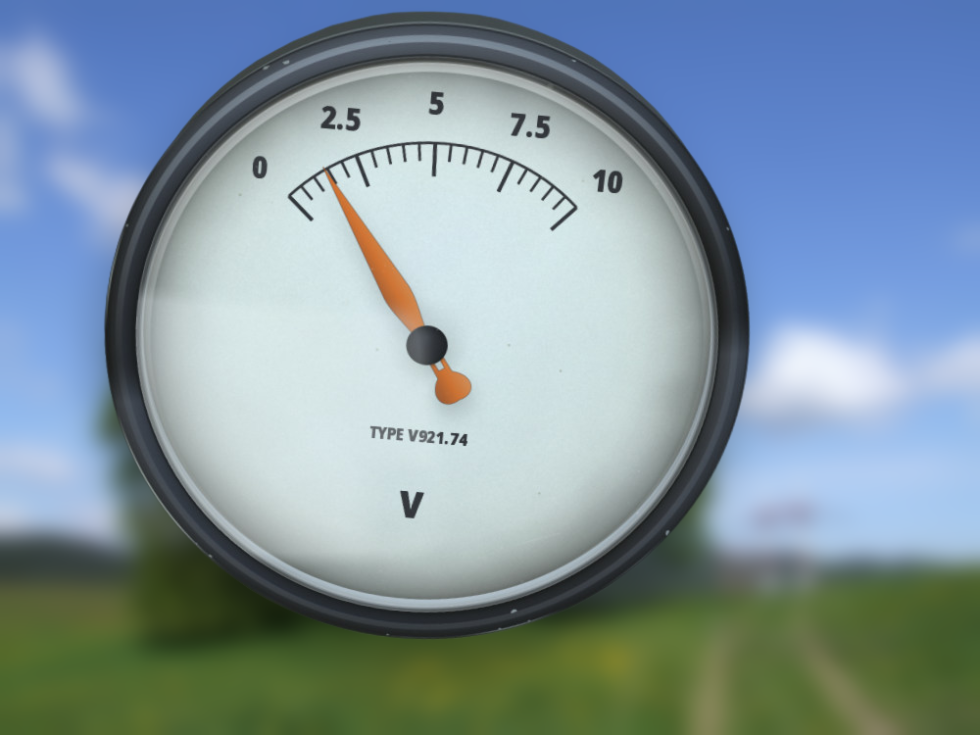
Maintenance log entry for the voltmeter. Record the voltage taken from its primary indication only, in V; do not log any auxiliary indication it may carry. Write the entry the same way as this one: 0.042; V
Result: 1.5; V
